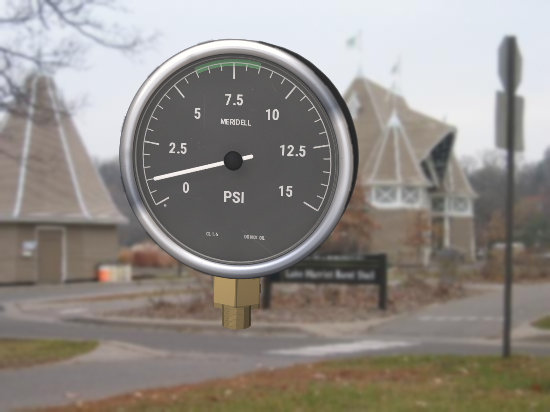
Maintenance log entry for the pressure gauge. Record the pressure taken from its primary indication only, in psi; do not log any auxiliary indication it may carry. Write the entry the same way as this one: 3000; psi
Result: 1; psi
